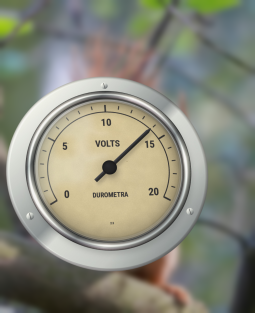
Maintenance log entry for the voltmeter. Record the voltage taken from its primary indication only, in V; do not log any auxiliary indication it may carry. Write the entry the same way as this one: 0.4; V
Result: 14; V
